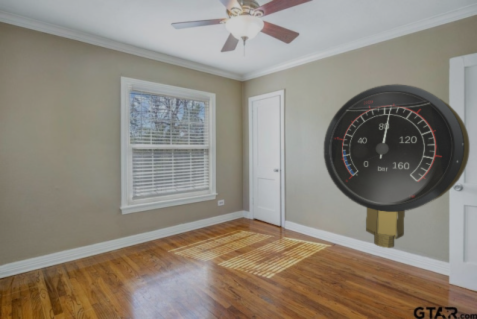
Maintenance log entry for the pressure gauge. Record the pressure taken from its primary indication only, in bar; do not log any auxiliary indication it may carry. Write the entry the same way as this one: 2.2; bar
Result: 85; bar
